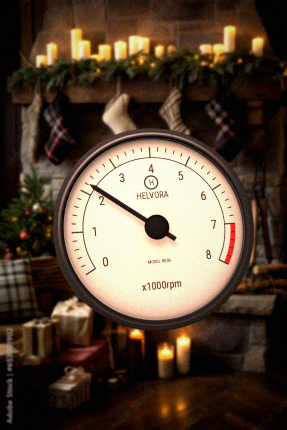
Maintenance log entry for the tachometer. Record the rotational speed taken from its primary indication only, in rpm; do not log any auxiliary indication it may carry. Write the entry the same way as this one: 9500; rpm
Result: 2200; rpm
